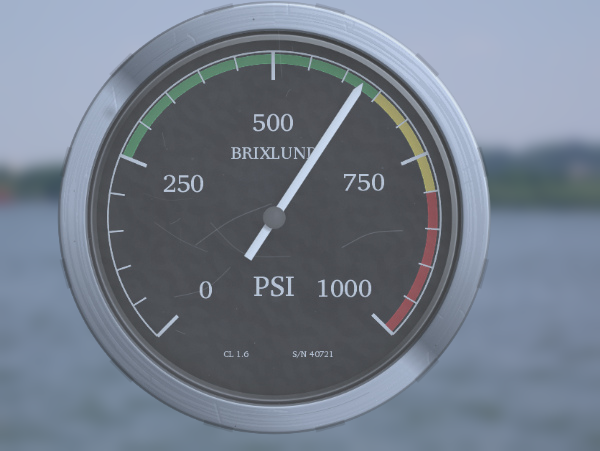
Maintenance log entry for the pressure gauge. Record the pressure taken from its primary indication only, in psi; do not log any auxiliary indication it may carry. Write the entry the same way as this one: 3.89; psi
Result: 625; psi
